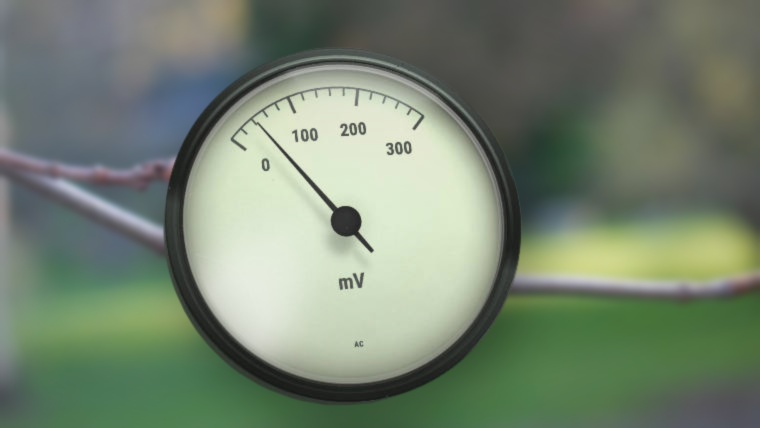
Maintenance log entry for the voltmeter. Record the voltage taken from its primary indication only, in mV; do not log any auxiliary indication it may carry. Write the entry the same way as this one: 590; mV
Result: 40; mV
